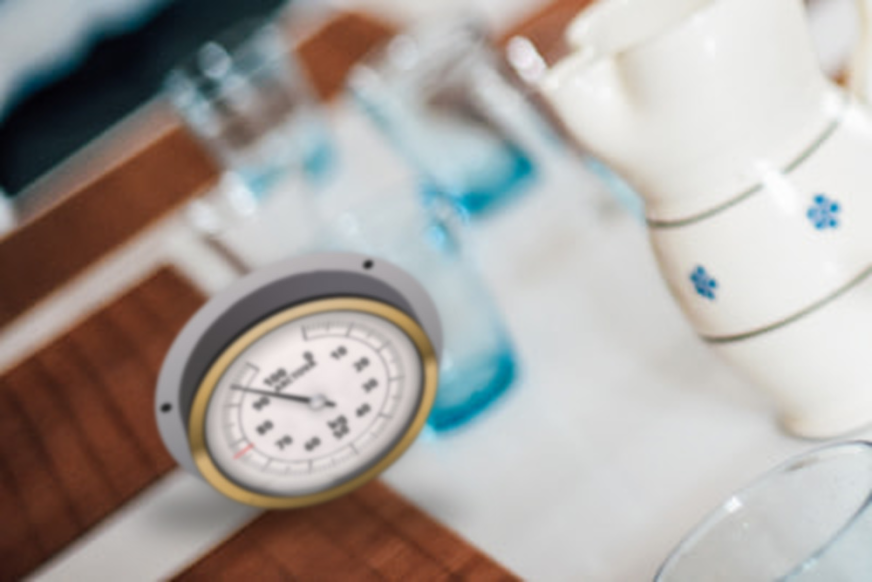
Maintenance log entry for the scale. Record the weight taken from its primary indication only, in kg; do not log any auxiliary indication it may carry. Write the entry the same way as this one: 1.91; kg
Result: 95; kg
